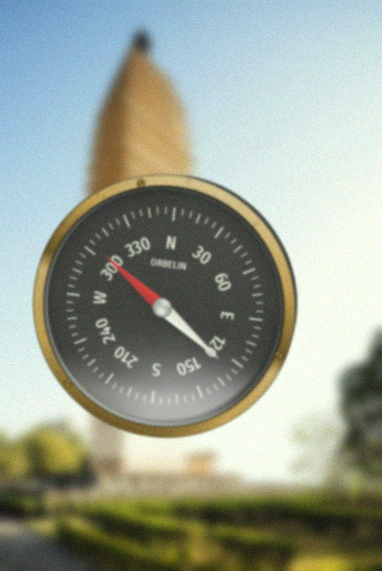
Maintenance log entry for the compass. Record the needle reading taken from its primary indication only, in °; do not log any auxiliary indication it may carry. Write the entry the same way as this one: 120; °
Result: 305; °
